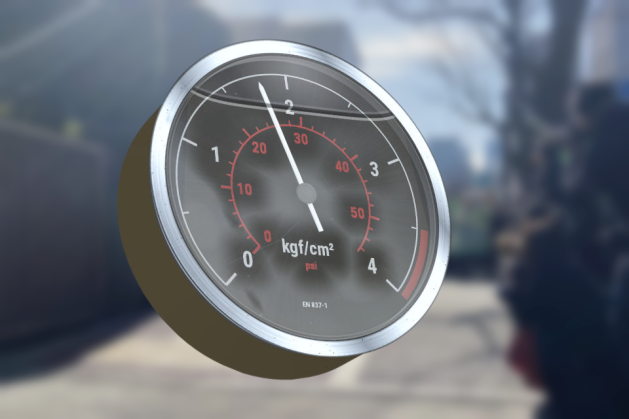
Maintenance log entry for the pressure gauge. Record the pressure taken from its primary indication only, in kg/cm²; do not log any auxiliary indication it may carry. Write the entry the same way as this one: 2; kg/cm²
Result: 1.75; kg/cm²
